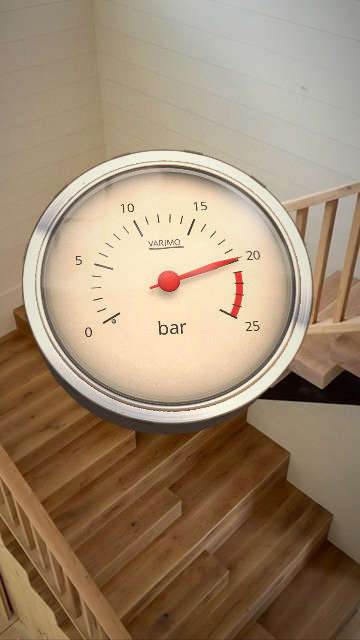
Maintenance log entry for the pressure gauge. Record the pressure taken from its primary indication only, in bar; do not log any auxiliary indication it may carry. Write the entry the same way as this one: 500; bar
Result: 20; bar
